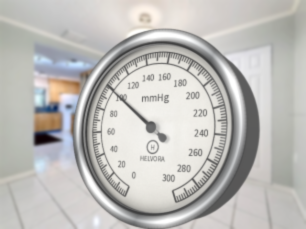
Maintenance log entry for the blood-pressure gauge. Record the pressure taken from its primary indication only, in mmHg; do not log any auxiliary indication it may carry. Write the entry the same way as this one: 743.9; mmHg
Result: 100; mmHg
